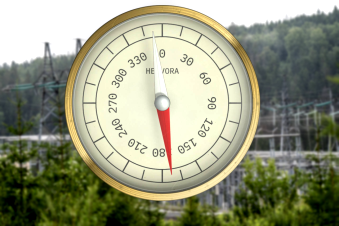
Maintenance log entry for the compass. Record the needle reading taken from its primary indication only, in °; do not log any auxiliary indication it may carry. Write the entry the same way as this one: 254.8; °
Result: 172.5; °
